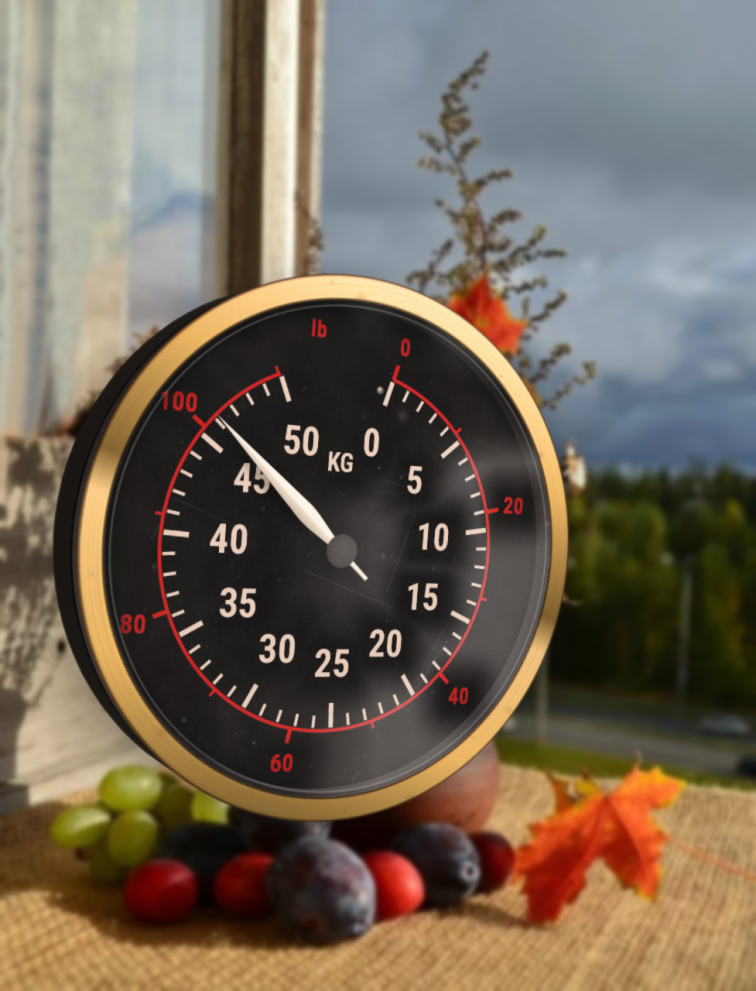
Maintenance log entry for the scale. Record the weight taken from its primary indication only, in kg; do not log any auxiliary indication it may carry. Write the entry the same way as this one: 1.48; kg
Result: 46; kg
